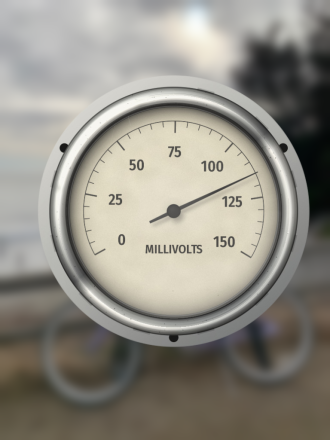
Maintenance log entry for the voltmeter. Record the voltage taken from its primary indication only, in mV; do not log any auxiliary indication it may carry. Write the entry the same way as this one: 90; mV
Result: 115; mV
